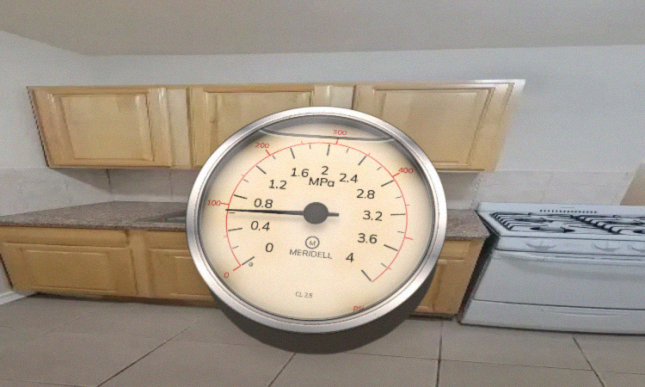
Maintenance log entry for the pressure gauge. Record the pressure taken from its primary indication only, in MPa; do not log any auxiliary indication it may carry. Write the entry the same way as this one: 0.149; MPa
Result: 0.6; MPa
